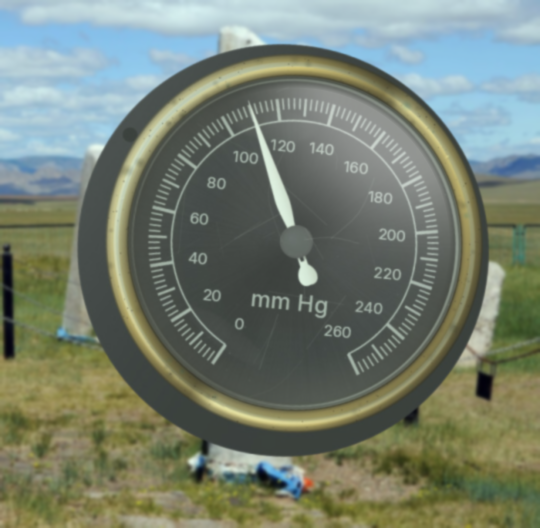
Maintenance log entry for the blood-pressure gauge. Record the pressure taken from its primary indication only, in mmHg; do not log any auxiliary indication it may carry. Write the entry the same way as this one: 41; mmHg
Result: 110; mmHg
